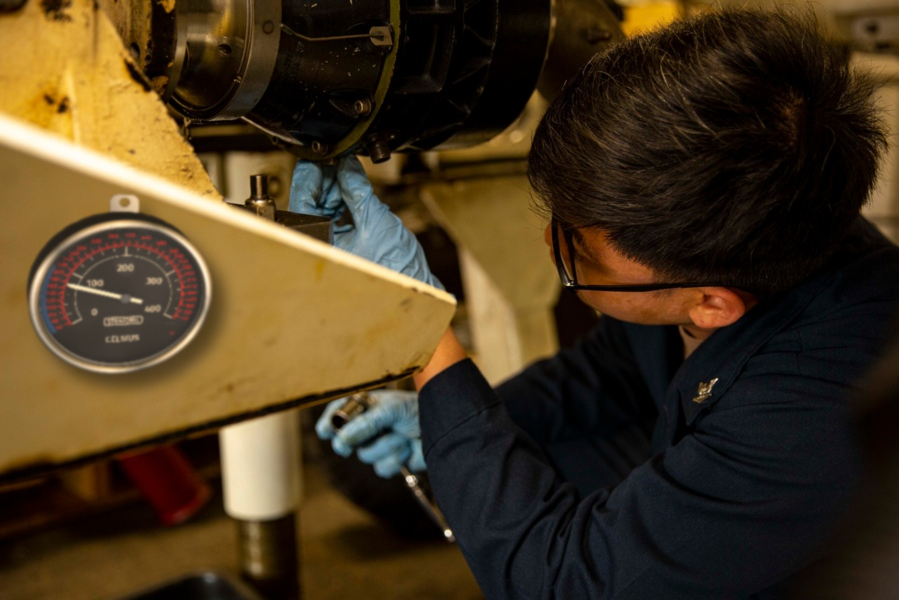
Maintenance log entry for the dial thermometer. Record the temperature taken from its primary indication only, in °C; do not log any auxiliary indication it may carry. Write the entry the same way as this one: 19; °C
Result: 80; °C
